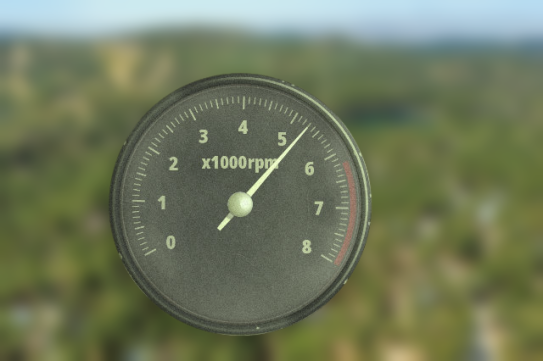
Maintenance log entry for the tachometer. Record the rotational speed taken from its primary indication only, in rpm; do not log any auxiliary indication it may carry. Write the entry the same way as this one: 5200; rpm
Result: 5300; rpm
